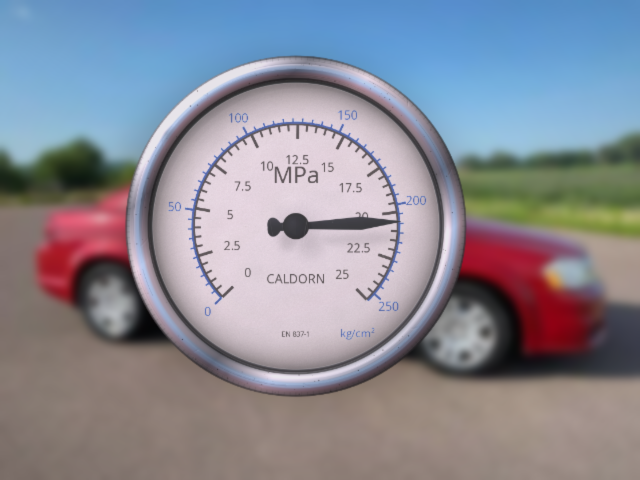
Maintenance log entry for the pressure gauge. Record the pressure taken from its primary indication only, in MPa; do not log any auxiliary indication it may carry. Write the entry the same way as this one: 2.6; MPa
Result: 20.5; MPa
